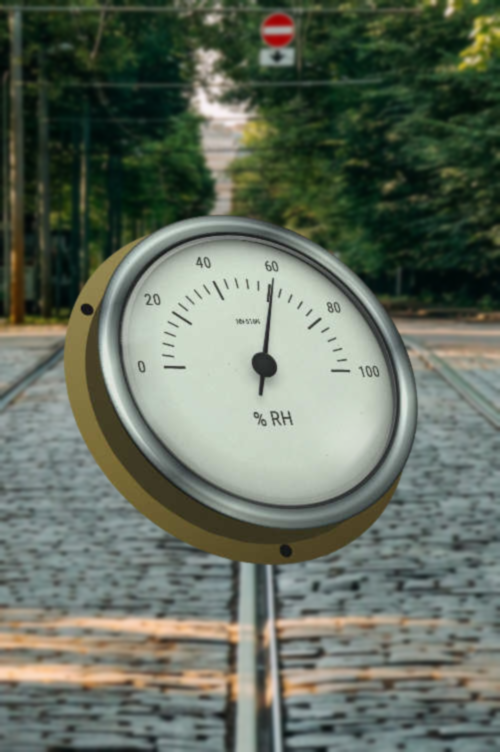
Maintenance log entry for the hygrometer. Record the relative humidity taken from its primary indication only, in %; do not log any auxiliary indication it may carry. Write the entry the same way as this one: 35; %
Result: 60; %
